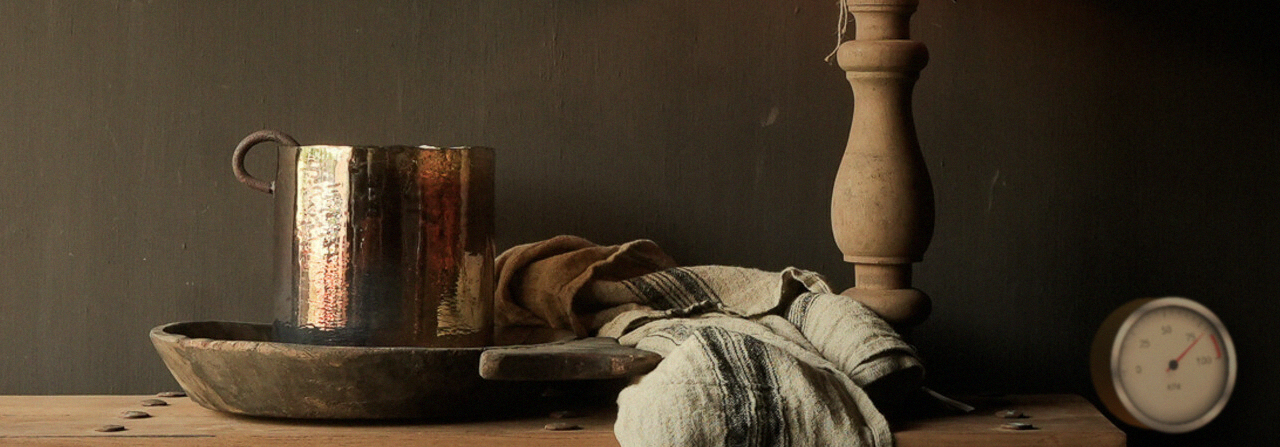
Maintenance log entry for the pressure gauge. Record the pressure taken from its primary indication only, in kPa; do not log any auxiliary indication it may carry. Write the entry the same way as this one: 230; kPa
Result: 80; kPa
